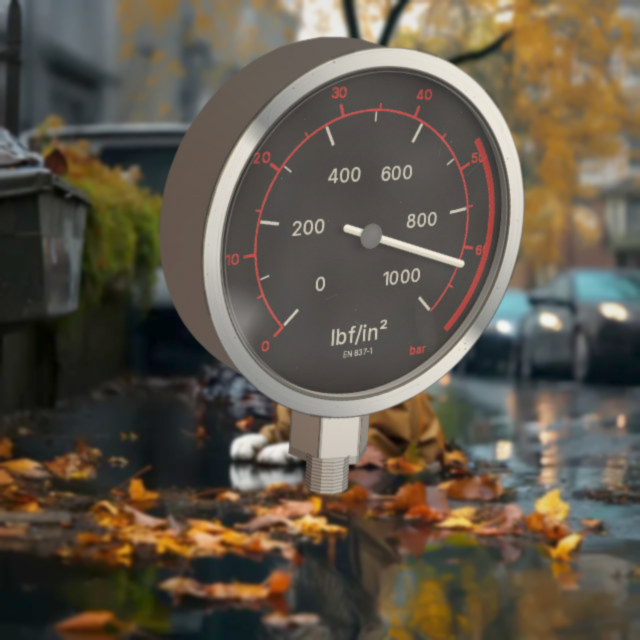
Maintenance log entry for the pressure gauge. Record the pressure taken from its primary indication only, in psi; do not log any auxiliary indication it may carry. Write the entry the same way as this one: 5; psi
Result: 900; psi
